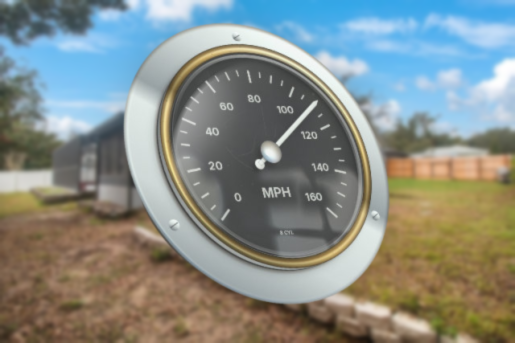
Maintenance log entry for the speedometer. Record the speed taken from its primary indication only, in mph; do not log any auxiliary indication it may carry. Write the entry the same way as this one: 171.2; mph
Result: 110; mph
